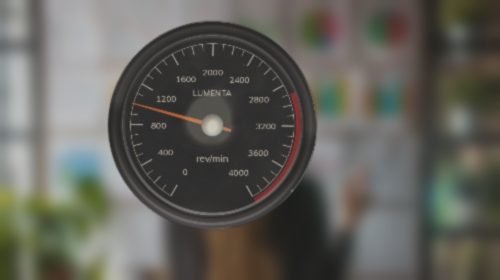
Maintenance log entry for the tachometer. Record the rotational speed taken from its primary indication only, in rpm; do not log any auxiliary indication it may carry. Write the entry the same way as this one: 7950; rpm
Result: 1000; rpm
